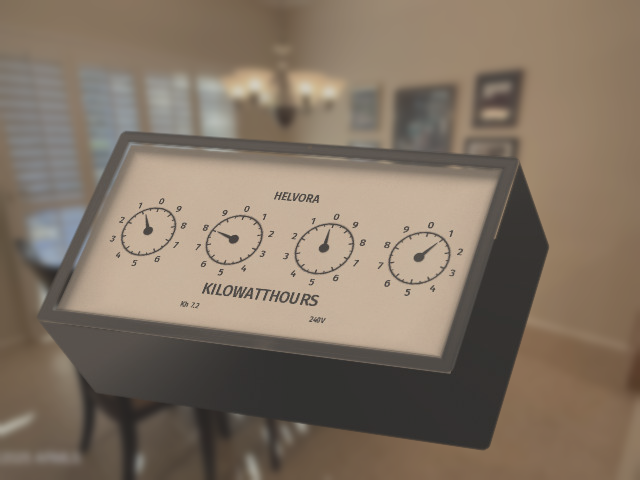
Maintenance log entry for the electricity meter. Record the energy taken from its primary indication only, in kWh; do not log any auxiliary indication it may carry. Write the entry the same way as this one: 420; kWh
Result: 801; kWh
